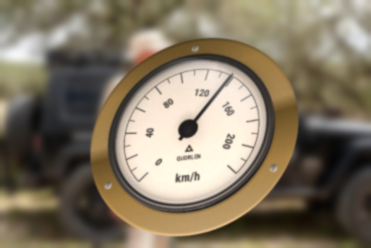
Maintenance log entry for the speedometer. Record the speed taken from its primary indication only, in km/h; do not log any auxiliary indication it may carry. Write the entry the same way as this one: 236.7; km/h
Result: 140; km/h
